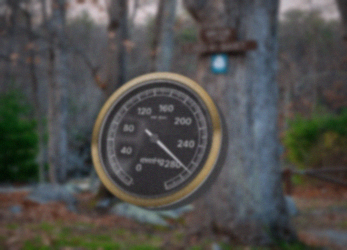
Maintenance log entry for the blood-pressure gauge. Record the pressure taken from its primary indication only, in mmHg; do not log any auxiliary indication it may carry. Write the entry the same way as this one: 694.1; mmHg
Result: 270; mmHg
